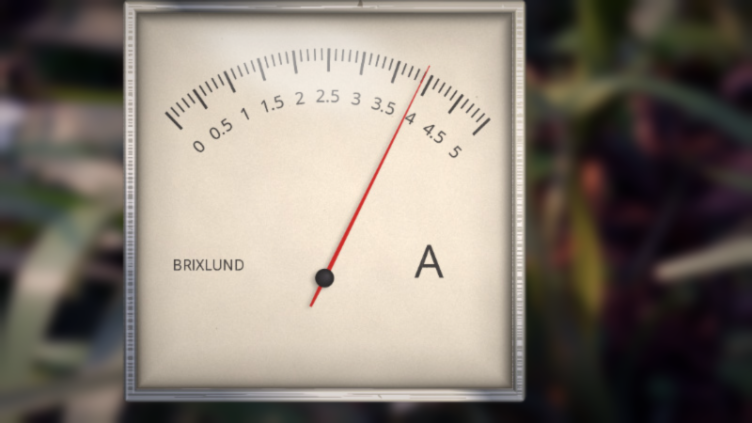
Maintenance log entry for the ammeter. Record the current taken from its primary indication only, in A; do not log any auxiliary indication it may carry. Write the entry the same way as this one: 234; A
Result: 3.9; A
